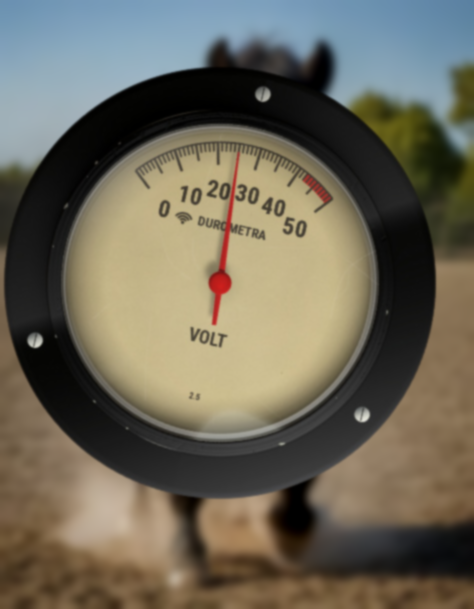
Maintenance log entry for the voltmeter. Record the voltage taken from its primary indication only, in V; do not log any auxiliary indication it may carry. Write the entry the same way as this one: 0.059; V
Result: 25; V
